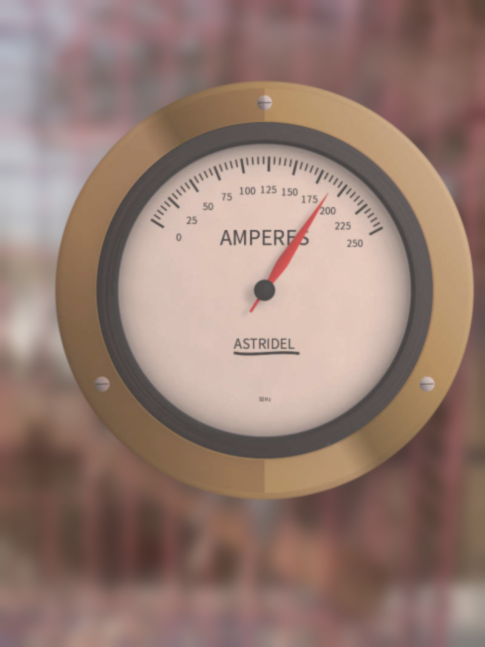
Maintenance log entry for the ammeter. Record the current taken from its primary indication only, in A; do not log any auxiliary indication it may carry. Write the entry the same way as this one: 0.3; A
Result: 190; A
